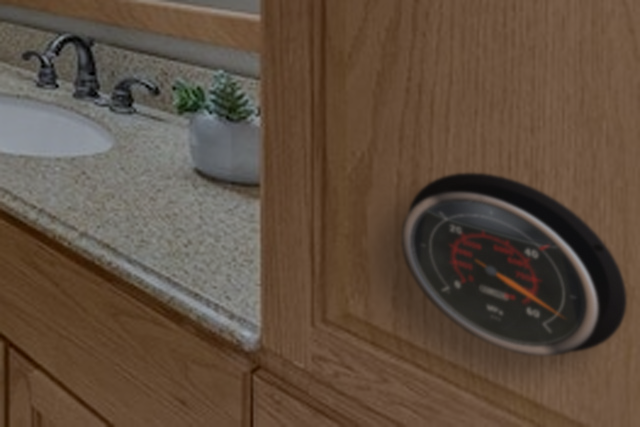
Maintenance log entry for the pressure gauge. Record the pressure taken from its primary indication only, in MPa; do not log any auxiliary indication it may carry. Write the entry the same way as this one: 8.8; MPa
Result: 55; MPa
